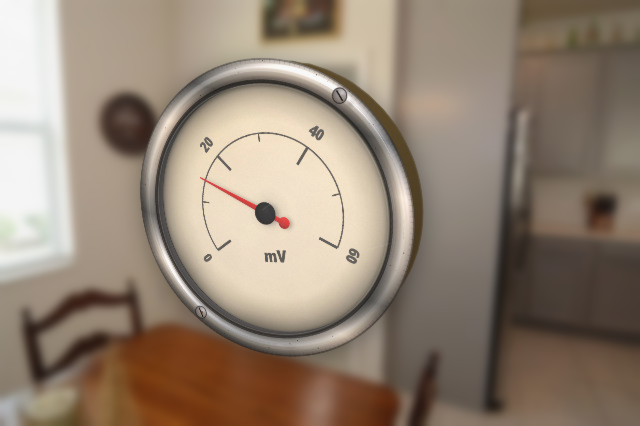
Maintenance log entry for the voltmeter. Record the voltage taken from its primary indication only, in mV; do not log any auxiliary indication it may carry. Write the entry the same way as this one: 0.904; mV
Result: 15; mV
